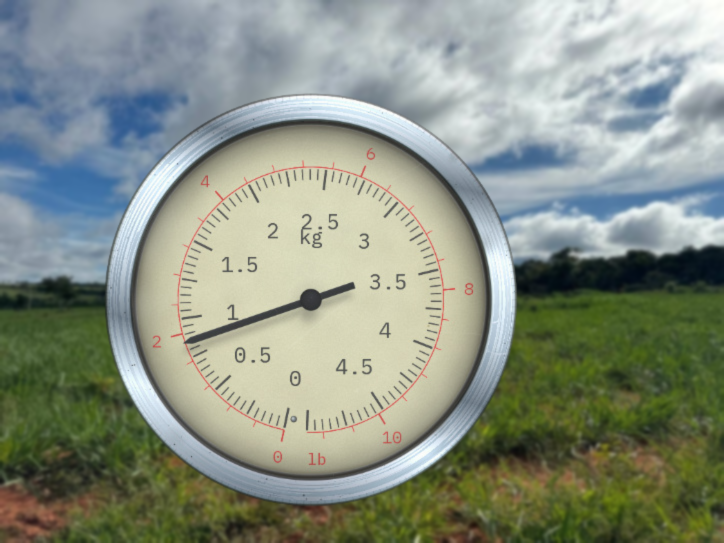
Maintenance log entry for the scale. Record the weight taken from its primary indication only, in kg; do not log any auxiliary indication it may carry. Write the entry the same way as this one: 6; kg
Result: 0.85; kg
